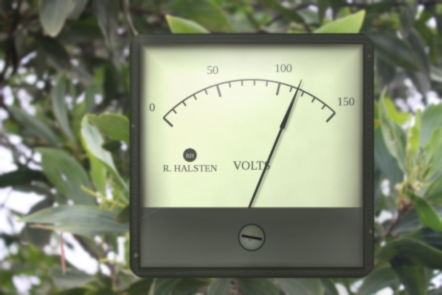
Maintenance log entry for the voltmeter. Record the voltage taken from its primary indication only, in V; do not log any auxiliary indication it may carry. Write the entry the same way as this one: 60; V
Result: 115; V
